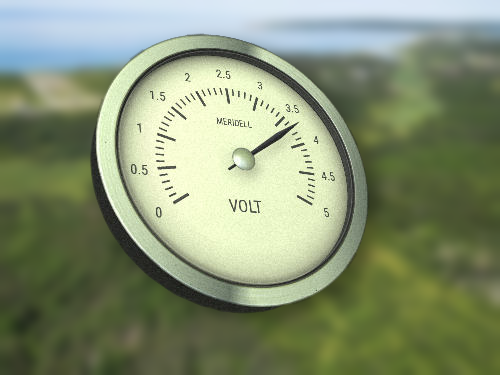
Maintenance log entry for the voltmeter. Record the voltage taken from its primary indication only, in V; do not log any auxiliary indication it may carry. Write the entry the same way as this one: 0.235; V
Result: 3.7; V
